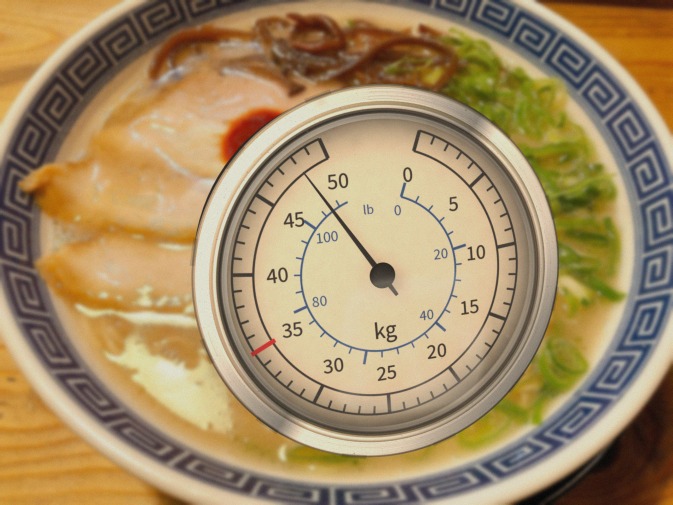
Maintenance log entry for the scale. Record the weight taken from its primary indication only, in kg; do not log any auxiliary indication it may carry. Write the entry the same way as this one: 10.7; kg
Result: 48; kg
